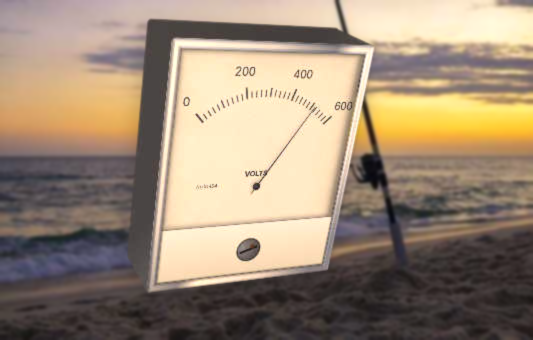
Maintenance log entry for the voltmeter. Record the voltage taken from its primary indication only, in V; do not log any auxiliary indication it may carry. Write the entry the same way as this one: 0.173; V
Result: 500; V
